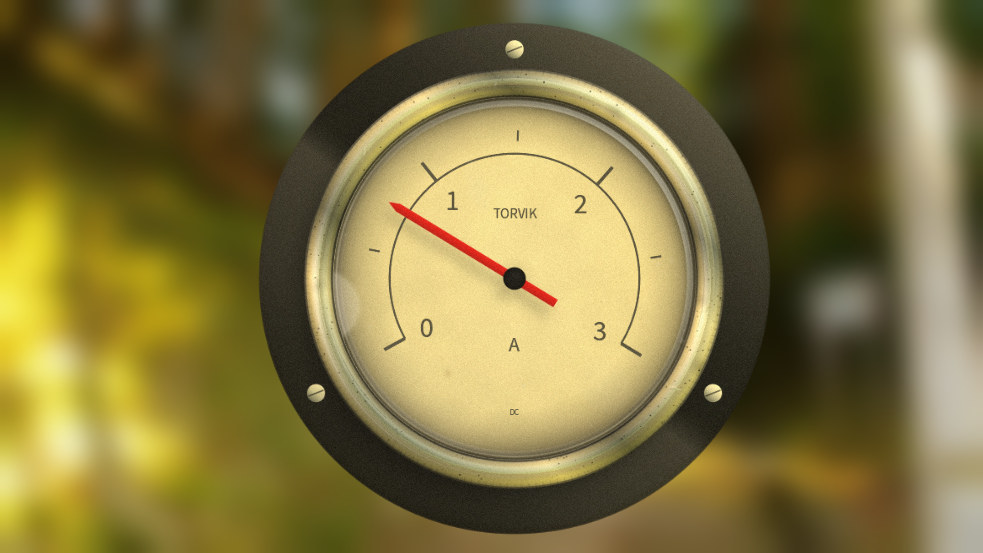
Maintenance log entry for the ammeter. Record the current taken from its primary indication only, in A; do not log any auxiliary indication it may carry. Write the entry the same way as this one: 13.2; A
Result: 0.75; A
